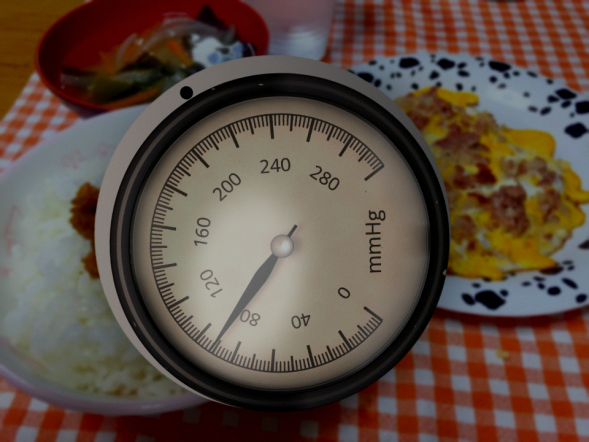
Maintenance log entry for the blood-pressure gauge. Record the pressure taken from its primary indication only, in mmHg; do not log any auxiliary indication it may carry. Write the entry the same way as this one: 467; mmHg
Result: 92; mmHg
